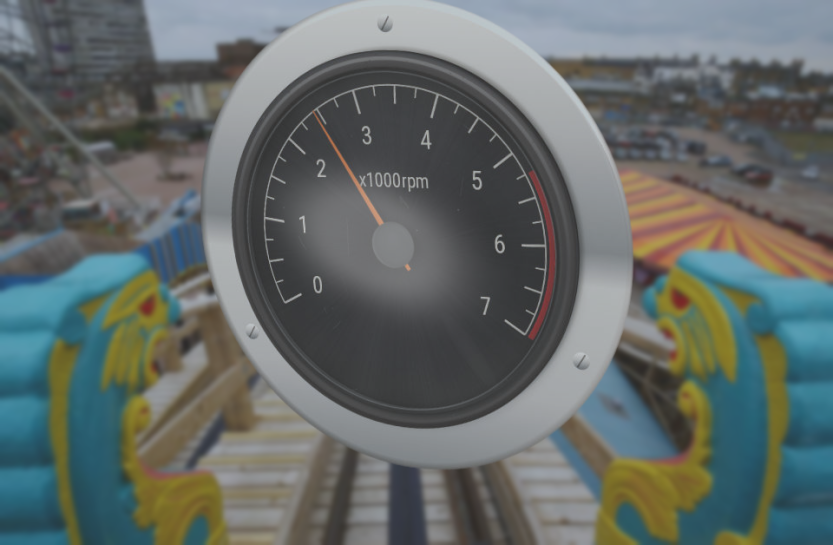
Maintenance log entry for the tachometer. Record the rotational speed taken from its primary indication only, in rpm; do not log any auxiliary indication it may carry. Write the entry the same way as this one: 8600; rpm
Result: 2500; rpm
